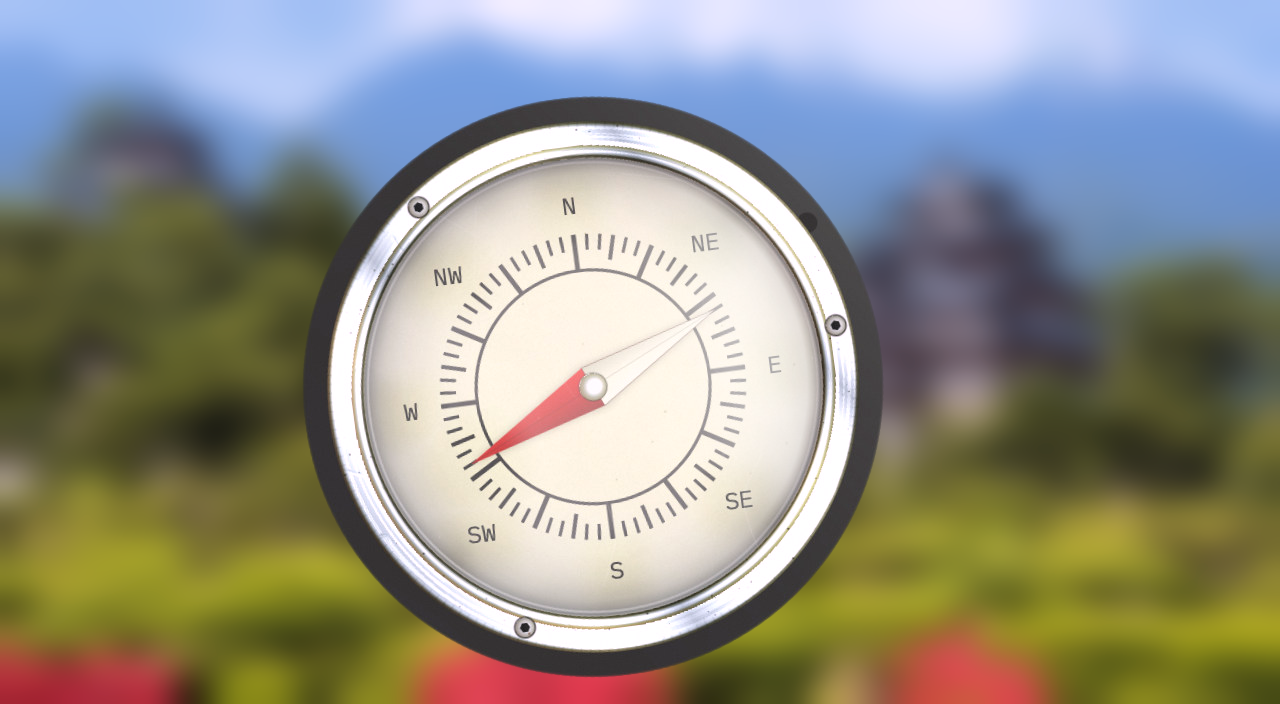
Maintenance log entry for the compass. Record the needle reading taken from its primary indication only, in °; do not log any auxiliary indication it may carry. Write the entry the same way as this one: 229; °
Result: 245; °
